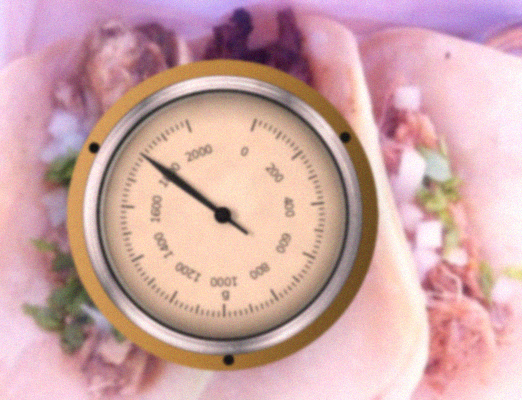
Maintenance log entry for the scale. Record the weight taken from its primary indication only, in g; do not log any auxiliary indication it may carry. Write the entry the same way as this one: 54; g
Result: 1800; g
